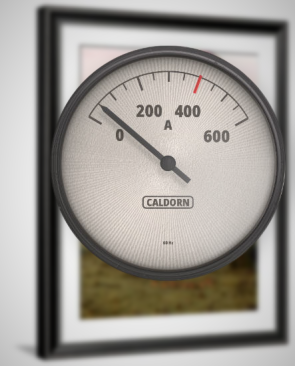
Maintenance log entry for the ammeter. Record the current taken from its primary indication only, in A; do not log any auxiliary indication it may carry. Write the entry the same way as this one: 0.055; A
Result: 50; A
